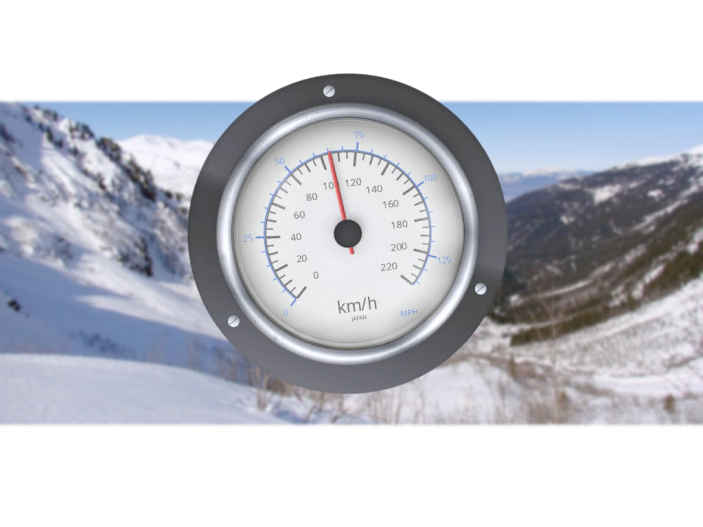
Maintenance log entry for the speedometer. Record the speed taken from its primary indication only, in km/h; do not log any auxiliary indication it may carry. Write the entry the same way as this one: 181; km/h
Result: 105; km/h
